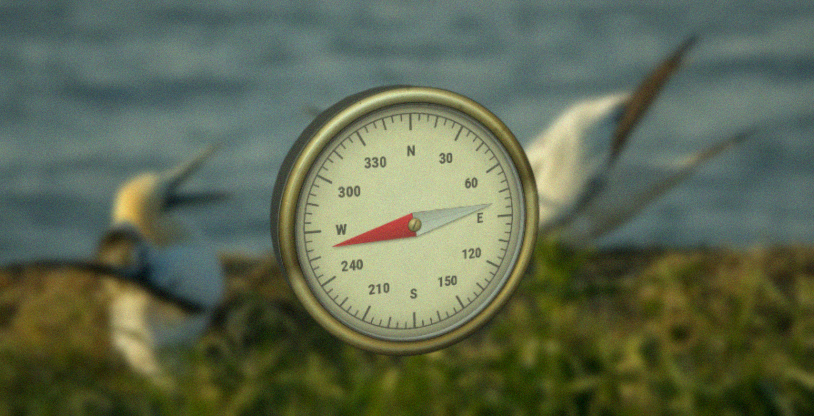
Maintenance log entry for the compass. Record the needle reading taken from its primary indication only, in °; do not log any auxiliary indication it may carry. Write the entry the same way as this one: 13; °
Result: 260; °
